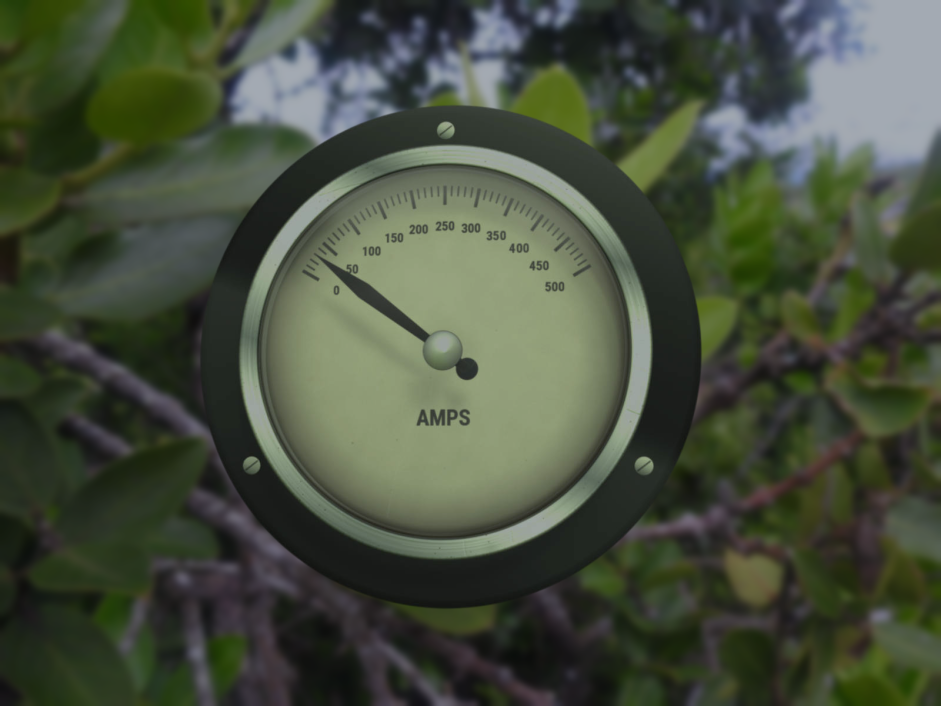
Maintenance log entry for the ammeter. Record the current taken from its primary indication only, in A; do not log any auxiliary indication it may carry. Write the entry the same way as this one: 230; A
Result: 30; A
